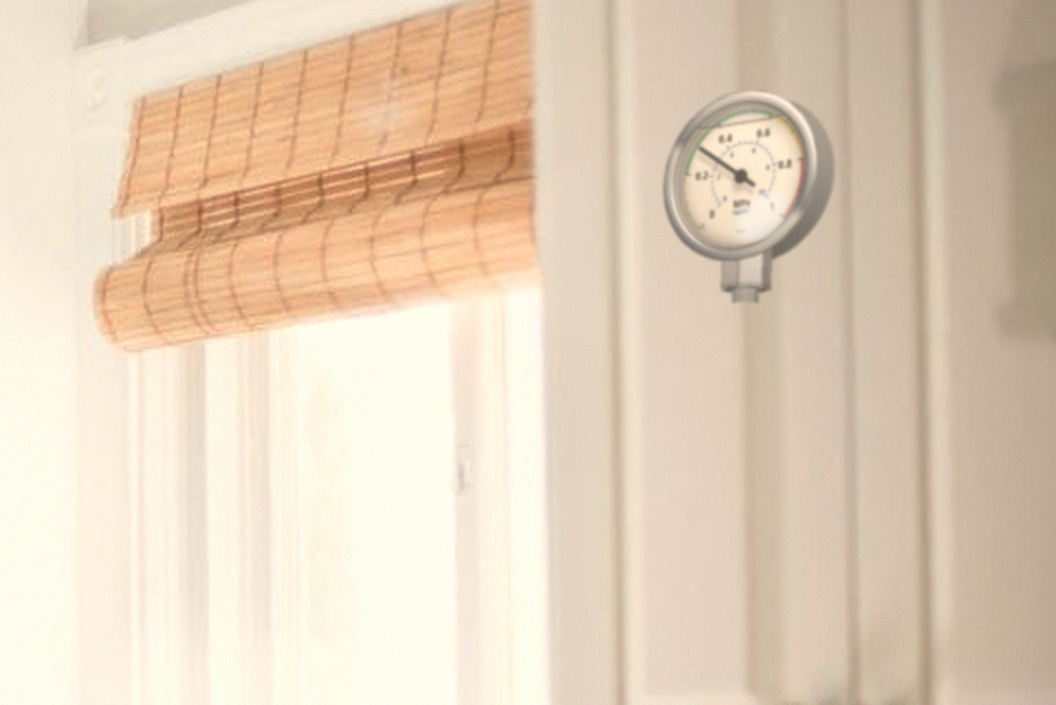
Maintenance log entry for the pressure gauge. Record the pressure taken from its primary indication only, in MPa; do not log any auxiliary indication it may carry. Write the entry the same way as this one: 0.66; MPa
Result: 0.3; MPa
